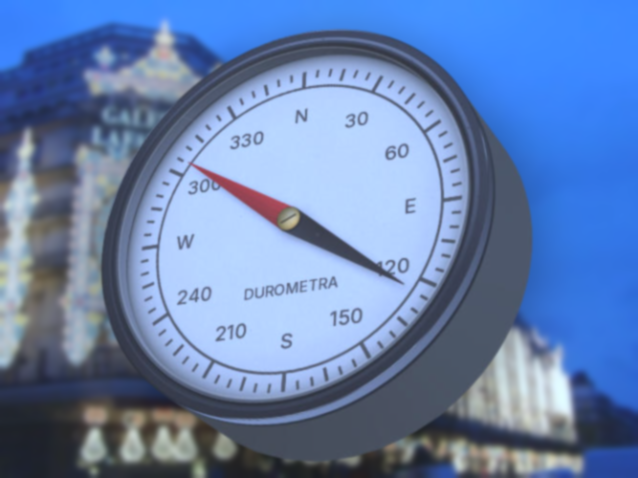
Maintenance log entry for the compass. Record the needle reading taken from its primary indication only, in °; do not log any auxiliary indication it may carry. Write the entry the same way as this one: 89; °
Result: 305; °
